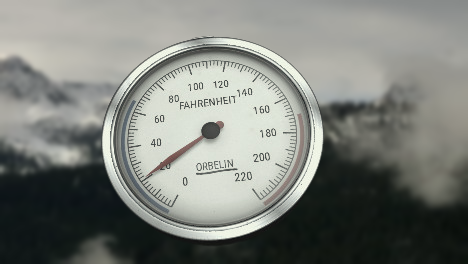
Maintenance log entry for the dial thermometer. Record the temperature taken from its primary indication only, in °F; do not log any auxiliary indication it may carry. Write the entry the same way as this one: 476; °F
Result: 20; °F
